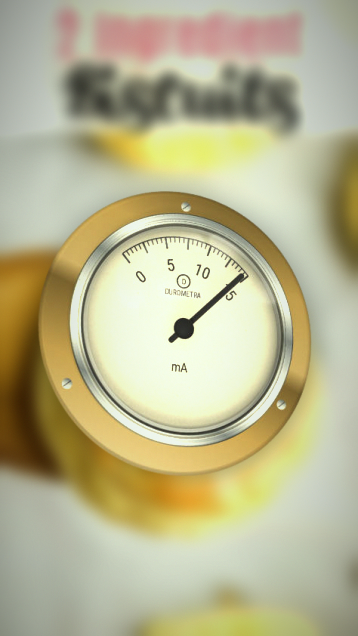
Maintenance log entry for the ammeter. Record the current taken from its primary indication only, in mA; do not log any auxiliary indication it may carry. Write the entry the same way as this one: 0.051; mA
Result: 14.5; mA
